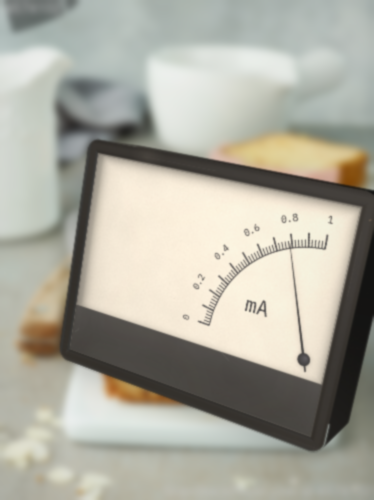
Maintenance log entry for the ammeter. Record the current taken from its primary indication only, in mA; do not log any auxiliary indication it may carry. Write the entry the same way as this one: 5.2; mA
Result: 0.8; mA
